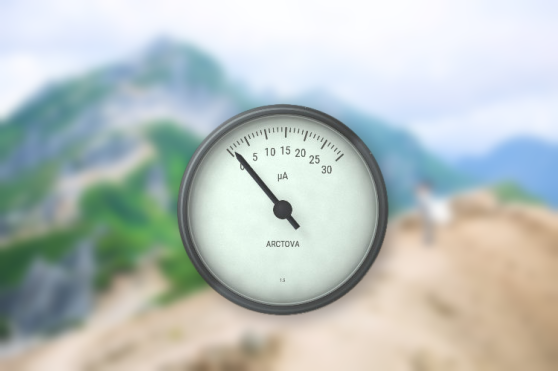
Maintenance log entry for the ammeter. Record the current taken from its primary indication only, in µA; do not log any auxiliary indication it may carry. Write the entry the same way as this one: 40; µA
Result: 1; µA
